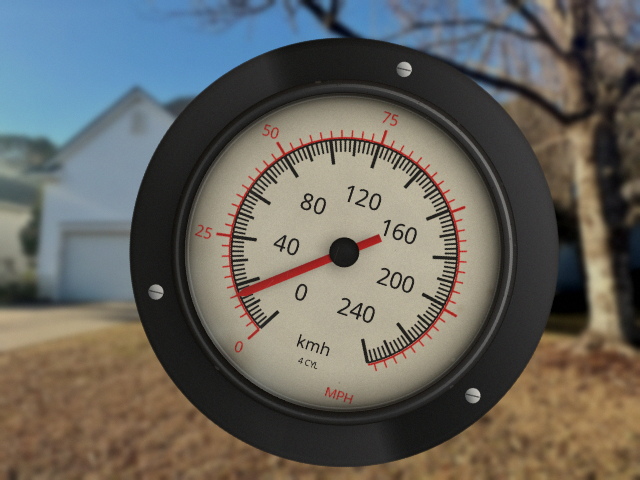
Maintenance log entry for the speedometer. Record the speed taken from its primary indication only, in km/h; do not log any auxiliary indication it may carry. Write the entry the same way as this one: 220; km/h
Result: 16; km/h
